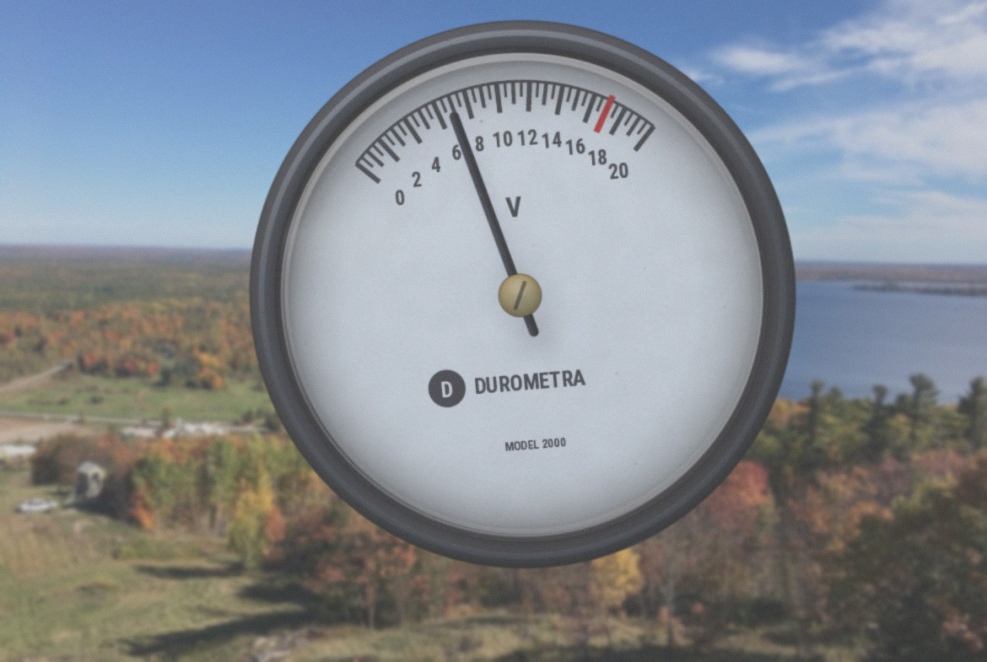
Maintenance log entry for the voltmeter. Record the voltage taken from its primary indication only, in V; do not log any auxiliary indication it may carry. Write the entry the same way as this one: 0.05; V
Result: 7; V
